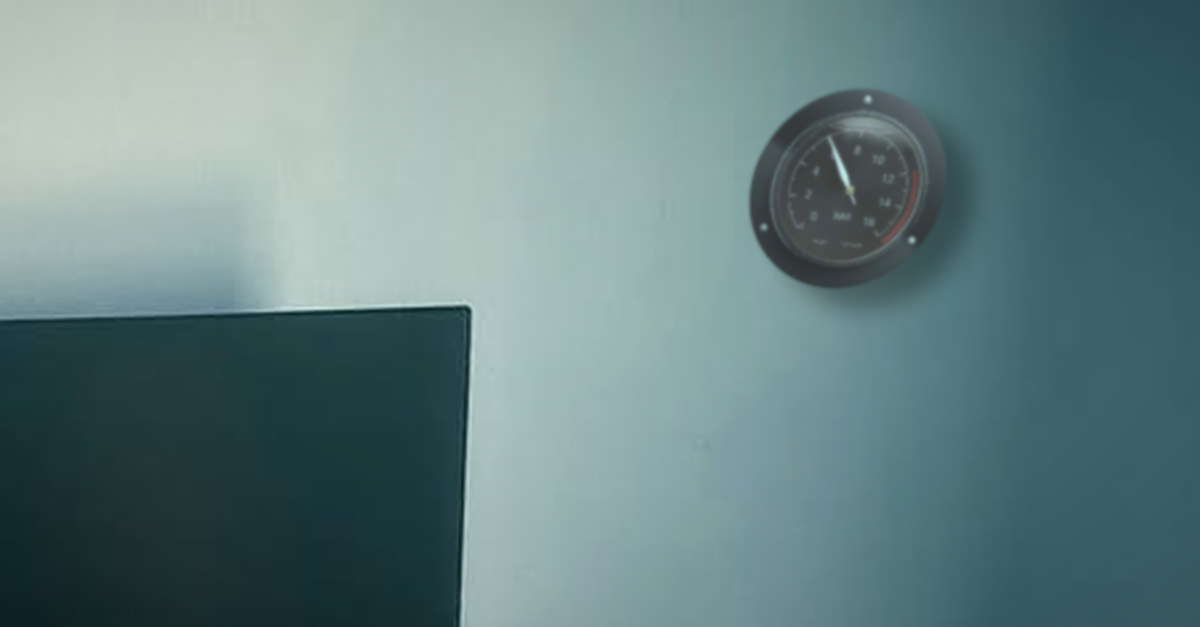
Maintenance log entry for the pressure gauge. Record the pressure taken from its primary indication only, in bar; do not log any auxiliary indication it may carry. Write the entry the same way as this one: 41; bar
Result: 6; bar
